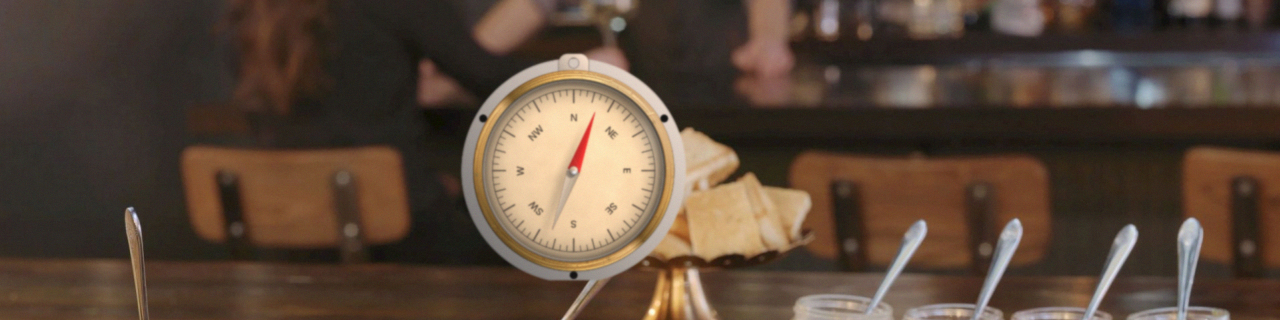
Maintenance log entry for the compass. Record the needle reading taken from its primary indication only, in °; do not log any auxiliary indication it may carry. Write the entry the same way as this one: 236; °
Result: 20; °
